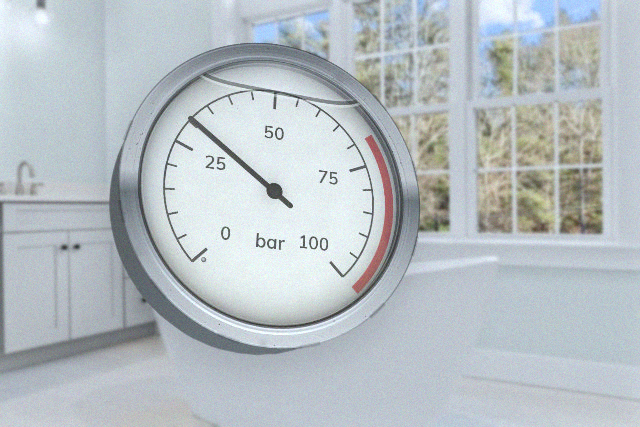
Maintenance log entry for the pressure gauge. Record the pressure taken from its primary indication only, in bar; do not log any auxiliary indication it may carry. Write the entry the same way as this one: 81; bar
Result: 30; bar
